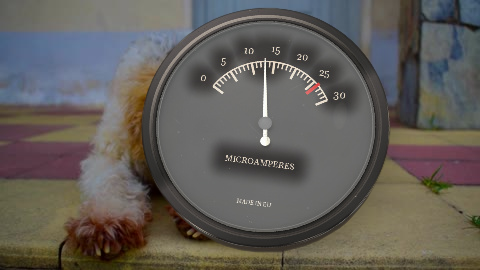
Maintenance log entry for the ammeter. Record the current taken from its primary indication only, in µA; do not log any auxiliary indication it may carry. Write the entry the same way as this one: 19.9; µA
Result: 13; µA
